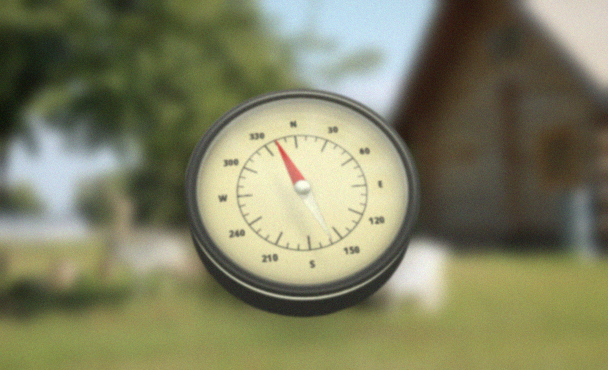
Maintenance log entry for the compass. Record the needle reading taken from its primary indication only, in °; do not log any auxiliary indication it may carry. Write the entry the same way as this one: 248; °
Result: 340; °
